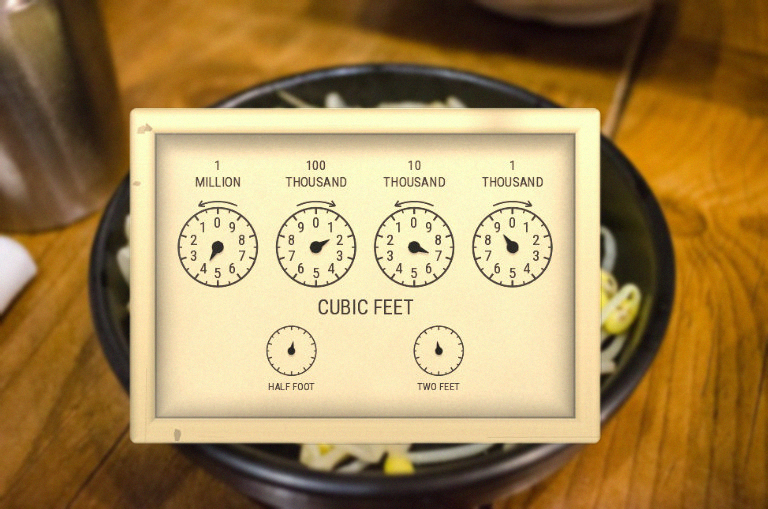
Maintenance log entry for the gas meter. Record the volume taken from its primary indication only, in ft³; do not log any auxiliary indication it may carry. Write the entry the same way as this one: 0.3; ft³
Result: 416900; ft³
